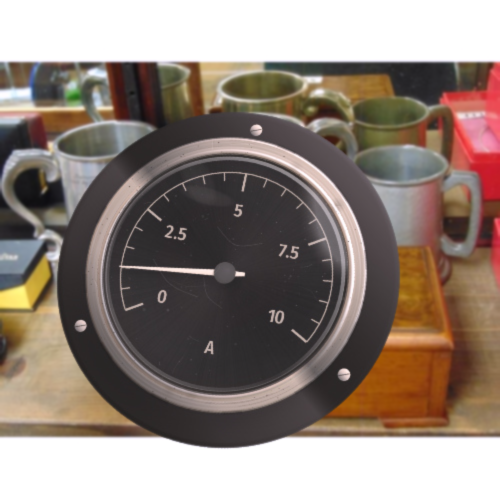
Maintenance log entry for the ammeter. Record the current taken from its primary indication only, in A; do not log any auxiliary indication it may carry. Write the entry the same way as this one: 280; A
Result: 1; A
